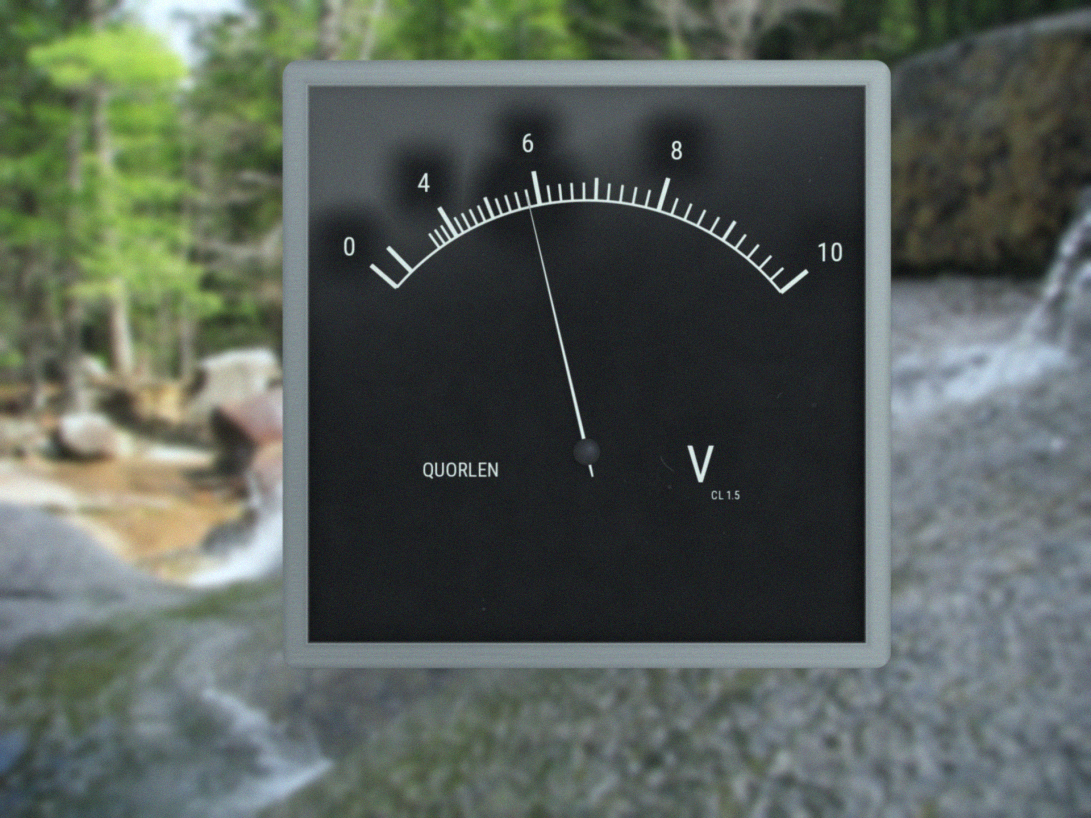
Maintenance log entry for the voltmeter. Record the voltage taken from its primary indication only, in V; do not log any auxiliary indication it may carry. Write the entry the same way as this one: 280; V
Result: 5.8; V
